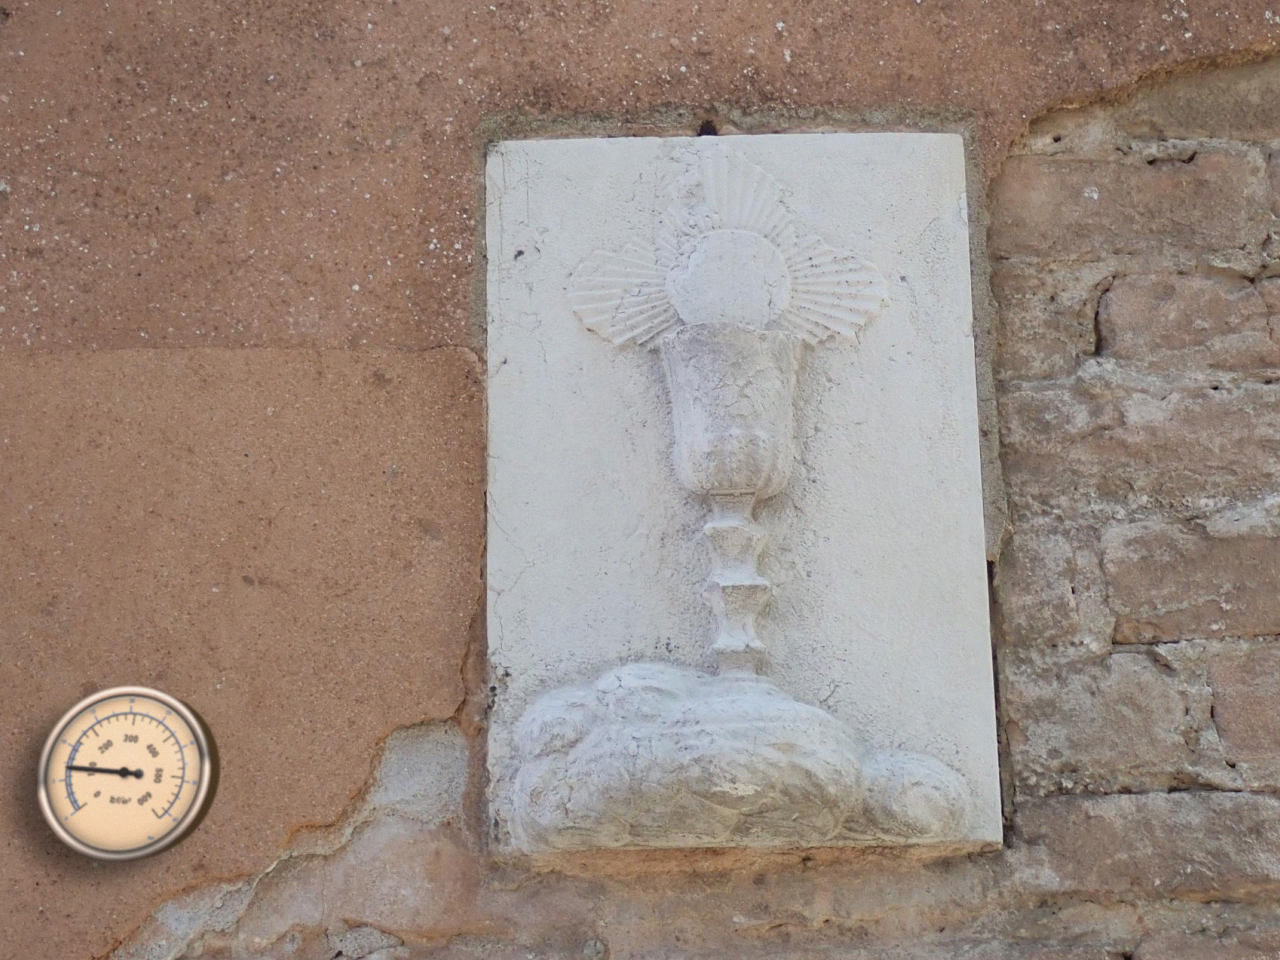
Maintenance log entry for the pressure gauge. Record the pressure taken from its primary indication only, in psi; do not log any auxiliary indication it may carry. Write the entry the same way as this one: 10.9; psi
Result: 100; psi
